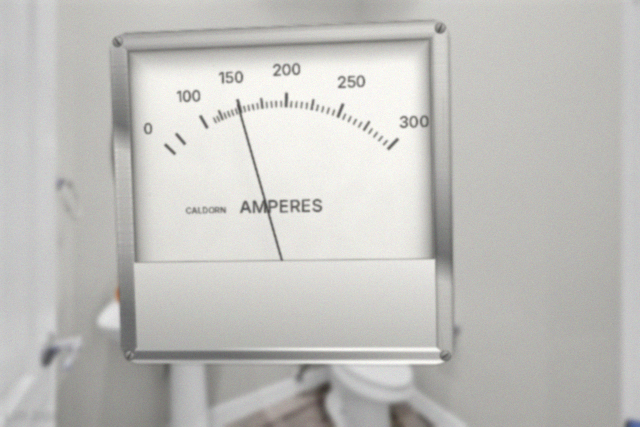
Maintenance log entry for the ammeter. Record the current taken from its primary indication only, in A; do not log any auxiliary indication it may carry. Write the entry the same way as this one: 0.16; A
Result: 150; A
